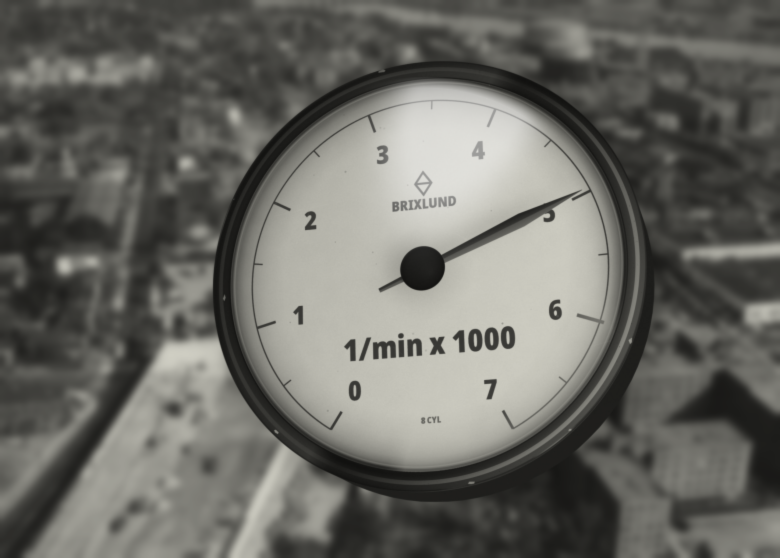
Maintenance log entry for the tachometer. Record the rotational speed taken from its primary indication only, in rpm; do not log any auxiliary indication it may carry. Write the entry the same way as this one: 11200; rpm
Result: 5000; rpm
